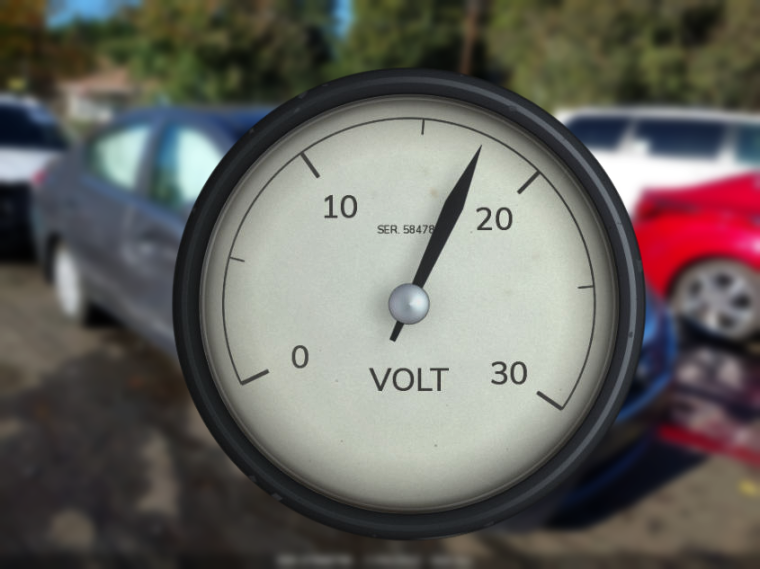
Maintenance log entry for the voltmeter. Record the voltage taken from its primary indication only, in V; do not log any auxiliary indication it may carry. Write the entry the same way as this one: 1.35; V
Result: 17.5; V
